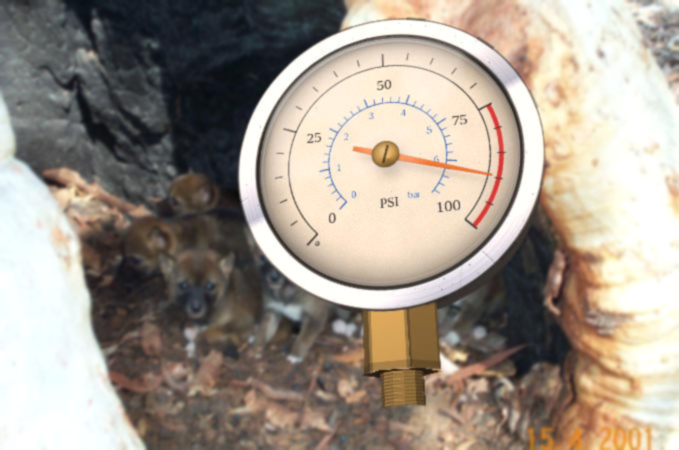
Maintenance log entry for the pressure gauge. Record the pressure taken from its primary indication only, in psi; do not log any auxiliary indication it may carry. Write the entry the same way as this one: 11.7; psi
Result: 90; psi
